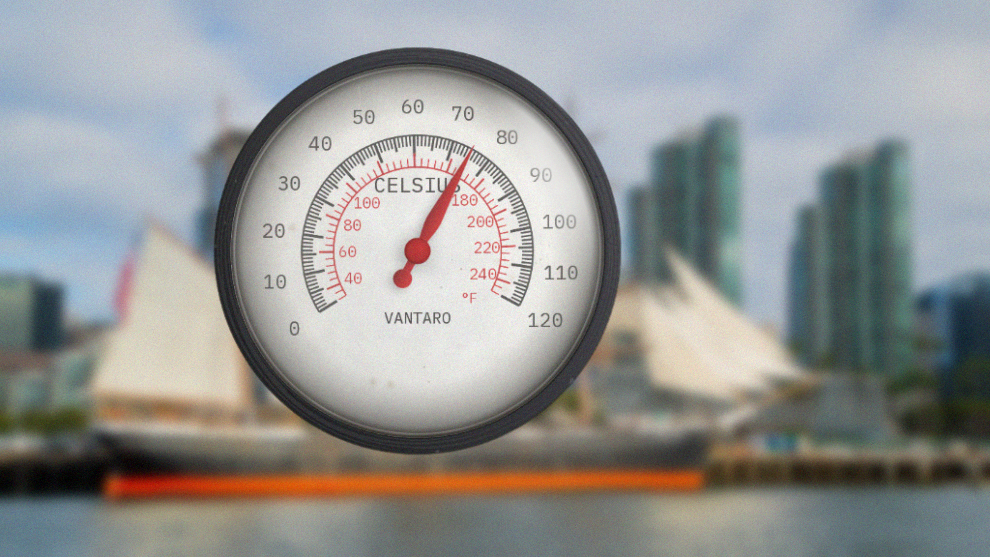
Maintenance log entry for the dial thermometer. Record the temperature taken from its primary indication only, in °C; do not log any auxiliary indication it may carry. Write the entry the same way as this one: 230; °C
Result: 75; °C
